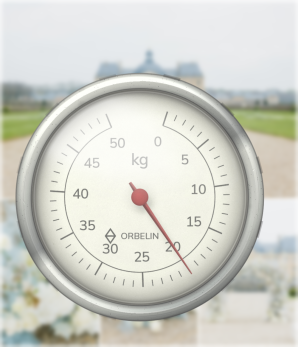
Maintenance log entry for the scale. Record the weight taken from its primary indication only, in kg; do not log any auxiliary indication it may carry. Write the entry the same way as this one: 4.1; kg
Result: 20; kg
